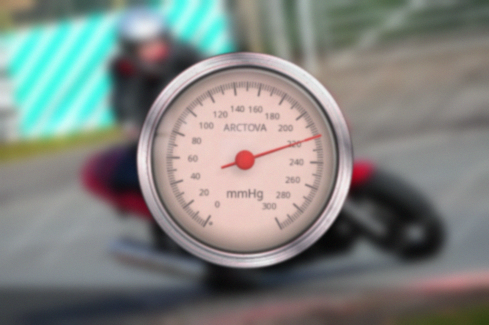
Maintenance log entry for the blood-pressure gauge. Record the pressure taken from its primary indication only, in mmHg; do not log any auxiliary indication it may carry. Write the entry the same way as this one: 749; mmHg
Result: 220; mmHg
